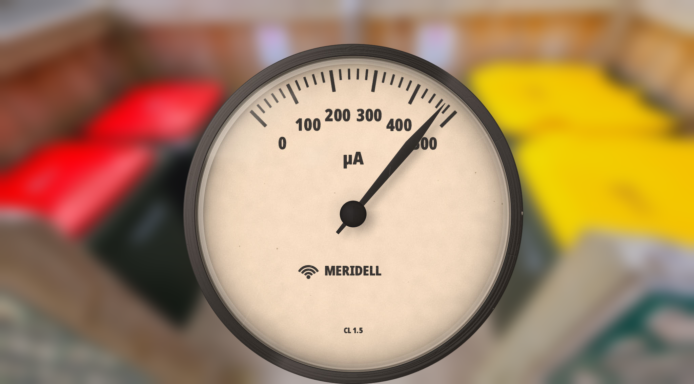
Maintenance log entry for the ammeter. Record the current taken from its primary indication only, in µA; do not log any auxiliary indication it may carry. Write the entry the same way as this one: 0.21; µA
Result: 470; µA
